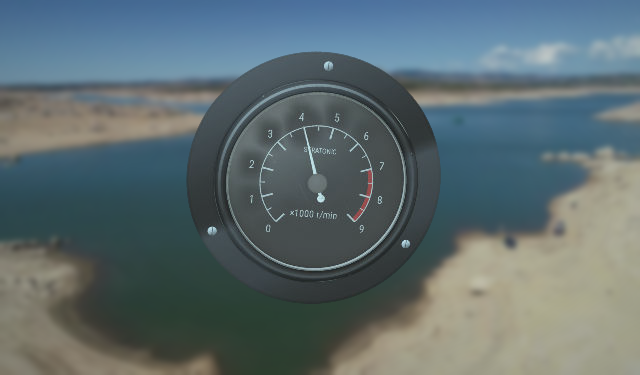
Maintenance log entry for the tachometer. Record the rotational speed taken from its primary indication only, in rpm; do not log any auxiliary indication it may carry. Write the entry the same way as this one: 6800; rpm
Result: 4000; rpm
